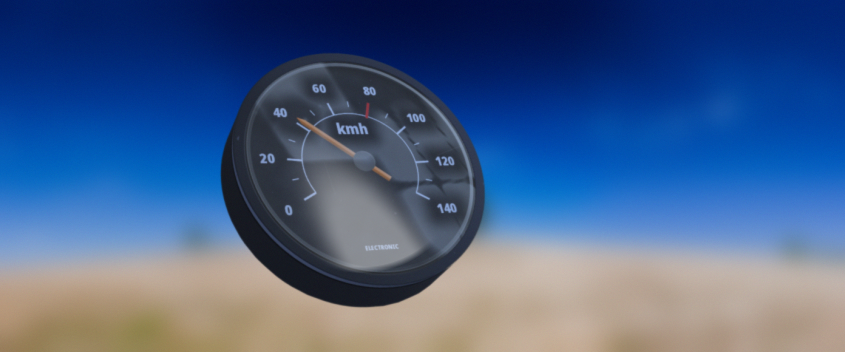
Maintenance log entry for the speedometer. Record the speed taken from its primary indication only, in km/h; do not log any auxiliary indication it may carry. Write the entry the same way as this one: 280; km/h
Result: 40; km/h
